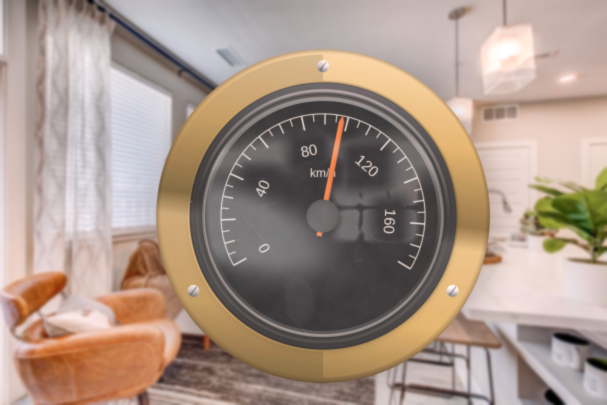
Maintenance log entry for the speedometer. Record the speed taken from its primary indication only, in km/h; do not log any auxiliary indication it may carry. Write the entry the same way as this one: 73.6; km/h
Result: 97.5; km/h
